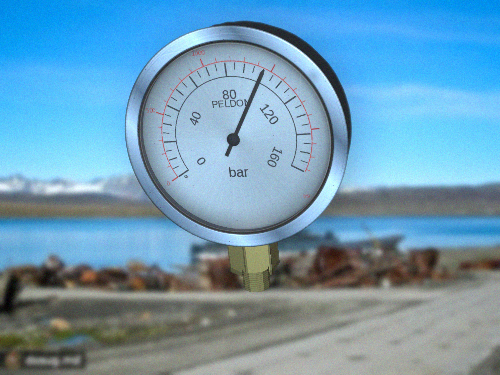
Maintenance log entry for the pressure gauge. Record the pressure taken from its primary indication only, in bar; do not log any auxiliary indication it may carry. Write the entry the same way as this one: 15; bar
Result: 100; bar
